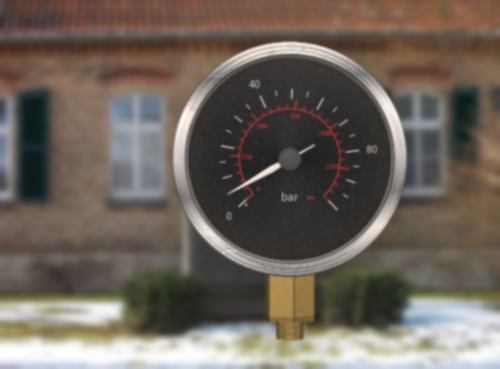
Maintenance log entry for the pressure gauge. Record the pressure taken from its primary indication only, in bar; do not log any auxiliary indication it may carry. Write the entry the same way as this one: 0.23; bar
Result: 5; bar
